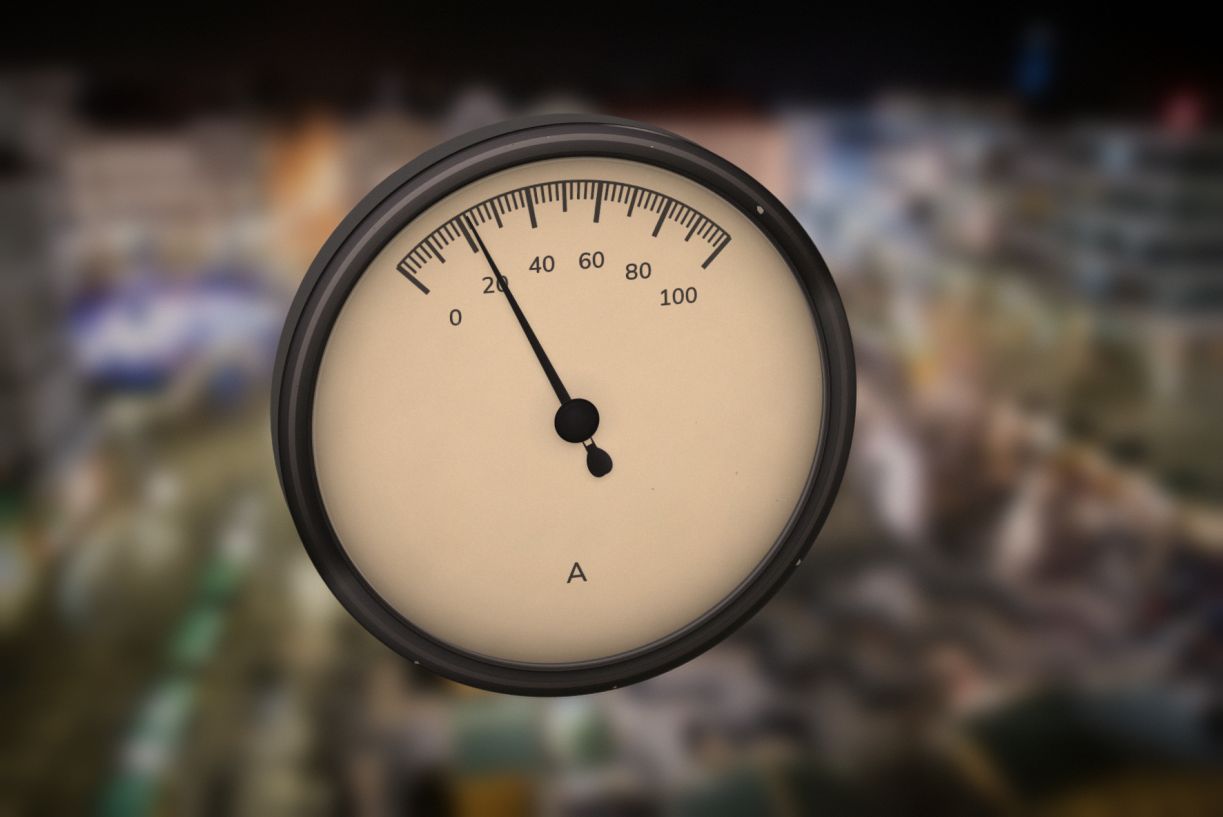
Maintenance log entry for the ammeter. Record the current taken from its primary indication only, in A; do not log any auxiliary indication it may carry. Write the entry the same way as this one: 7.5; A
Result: 22; A
